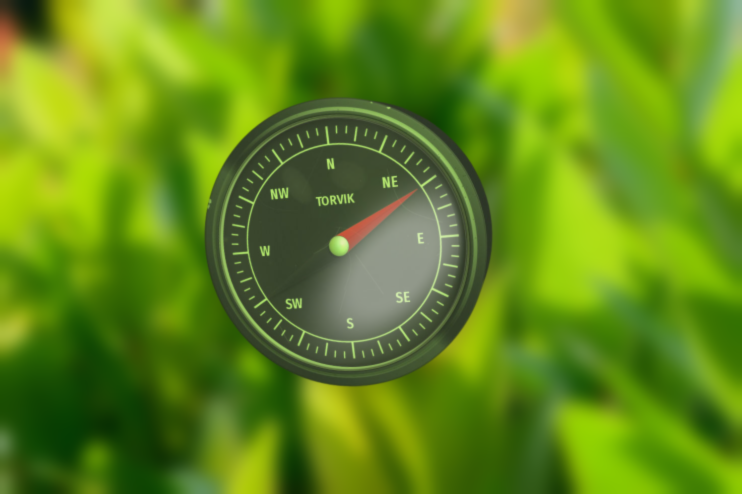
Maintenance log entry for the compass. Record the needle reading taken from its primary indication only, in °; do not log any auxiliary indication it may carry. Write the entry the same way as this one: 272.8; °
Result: 60; °
